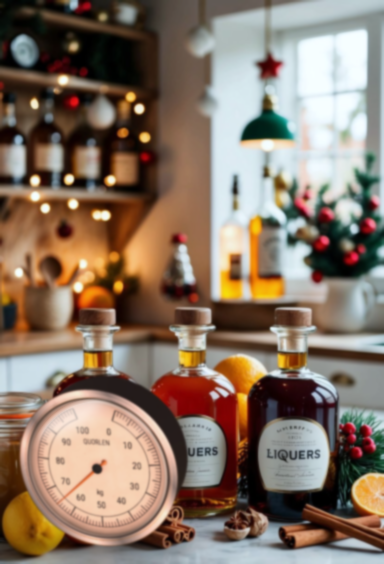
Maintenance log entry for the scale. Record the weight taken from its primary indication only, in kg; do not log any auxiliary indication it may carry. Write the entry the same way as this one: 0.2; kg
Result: 65; kg
